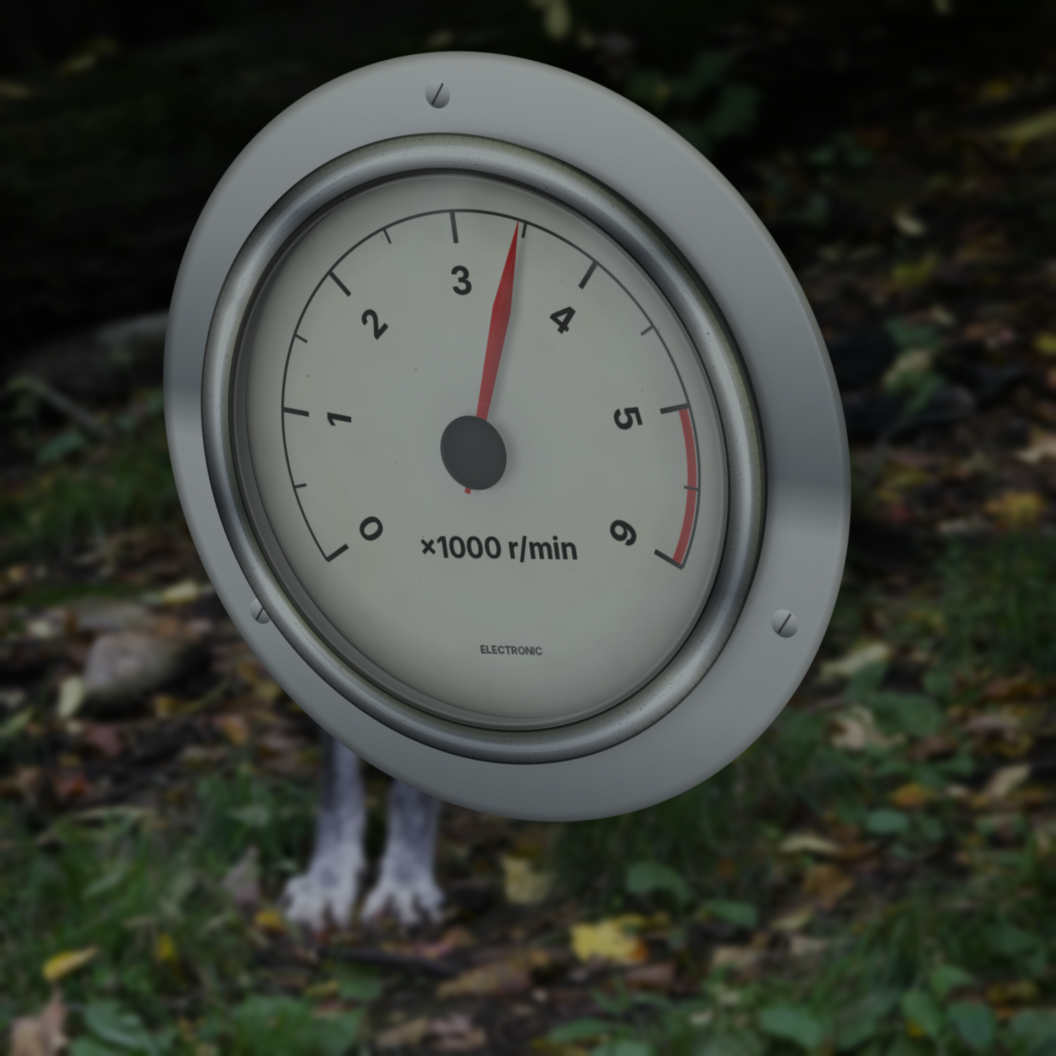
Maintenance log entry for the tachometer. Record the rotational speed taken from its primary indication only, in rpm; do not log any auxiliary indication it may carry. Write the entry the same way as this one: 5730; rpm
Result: 3500; rpm
